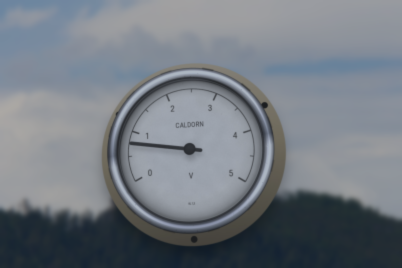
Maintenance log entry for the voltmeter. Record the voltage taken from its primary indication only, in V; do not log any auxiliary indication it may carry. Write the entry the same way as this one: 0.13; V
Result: 0.75; V
